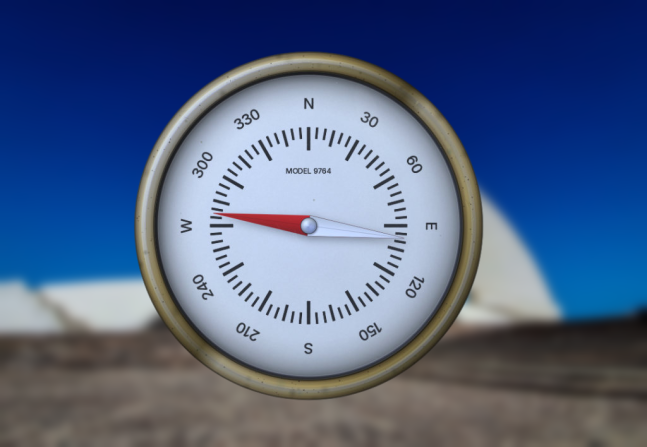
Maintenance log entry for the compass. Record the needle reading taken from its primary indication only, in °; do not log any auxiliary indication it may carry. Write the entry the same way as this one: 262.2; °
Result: 277.5; °
